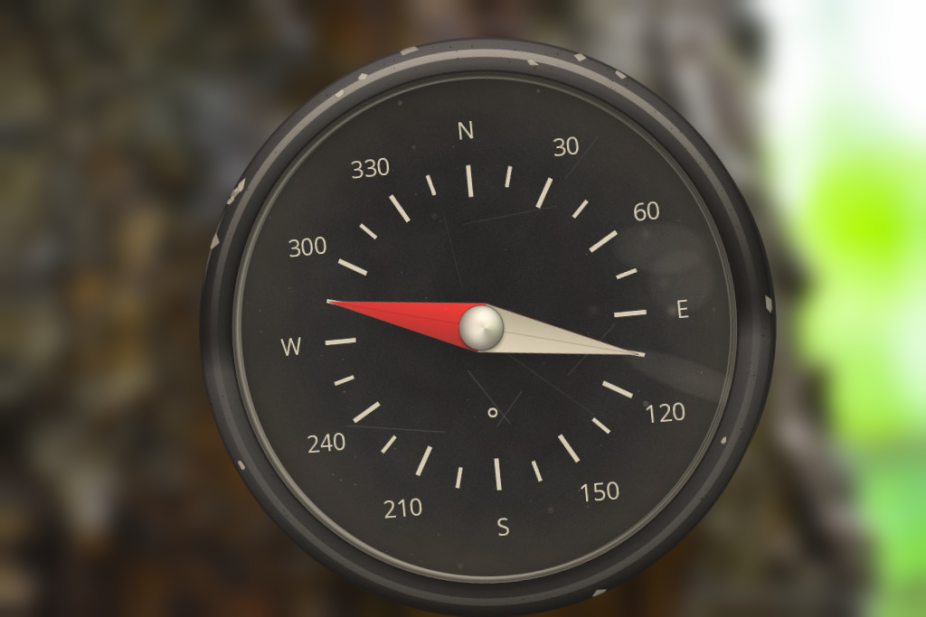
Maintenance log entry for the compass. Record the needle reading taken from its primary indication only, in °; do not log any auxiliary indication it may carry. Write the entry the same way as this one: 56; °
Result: 285; °
